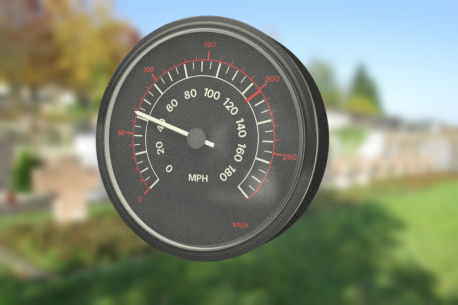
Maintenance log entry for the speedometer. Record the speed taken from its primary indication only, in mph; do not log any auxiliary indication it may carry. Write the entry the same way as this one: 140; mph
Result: 42.5; mph
